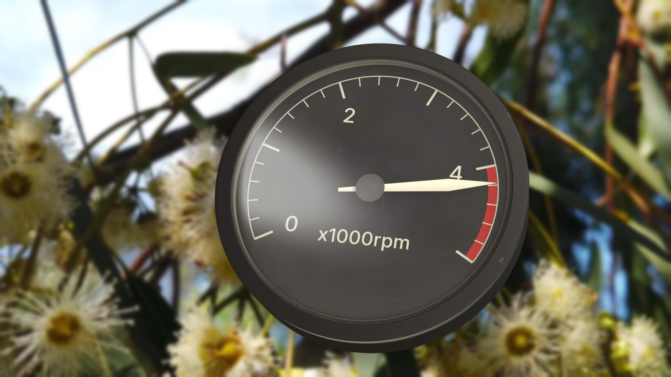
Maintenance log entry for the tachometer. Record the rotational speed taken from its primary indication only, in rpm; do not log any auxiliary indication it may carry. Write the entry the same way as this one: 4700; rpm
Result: 4200; rpm
